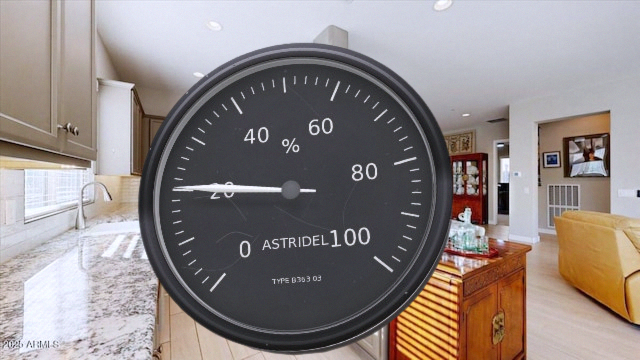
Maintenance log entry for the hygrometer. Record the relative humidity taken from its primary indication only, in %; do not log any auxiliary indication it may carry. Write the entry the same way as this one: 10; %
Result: 20; %
